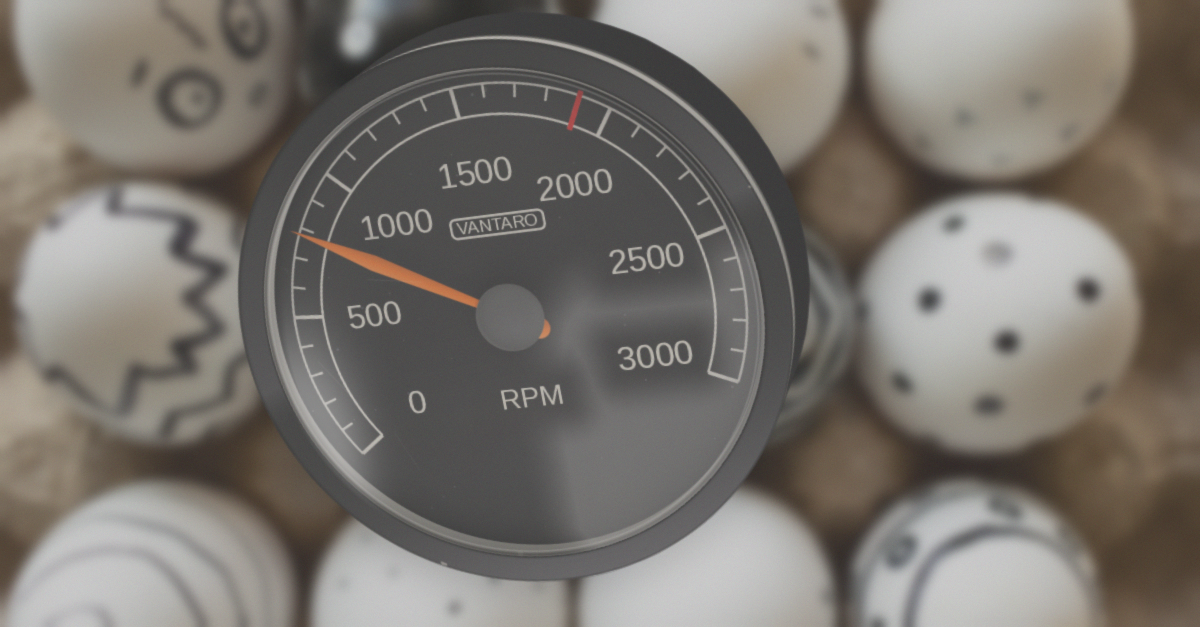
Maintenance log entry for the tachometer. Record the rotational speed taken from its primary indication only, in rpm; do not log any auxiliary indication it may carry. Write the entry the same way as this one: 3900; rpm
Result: 800; rpm
